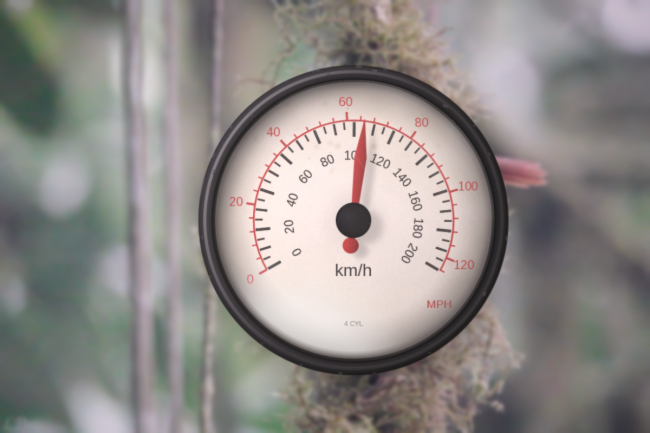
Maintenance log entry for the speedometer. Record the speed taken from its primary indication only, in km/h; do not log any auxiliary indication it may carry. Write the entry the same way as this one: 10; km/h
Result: 105; km/h
